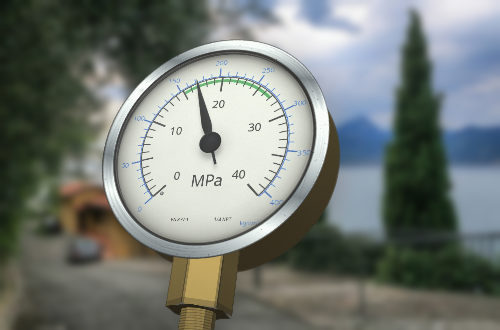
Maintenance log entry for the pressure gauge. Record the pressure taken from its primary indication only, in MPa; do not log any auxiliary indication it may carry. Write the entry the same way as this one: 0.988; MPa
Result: 17; MPa
